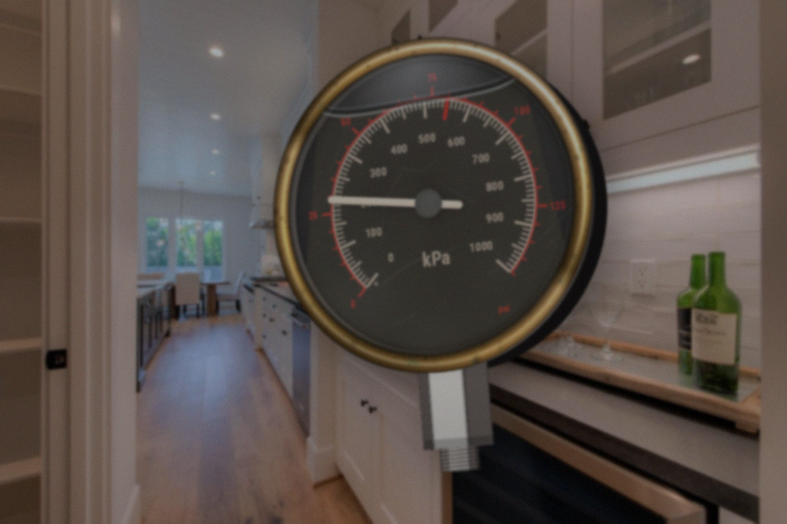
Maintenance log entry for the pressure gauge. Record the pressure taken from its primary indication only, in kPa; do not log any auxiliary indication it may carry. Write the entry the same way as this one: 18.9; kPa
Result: 200; kPa
